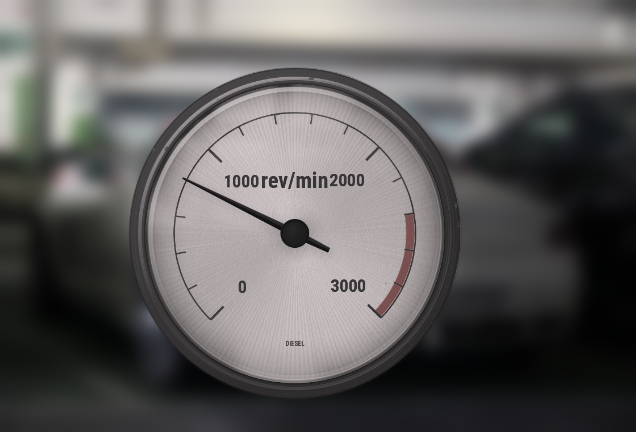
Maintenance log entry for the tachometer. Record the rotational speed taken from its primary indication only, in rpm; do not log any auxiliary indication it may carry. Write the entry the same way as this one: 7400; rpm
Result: 800; rpm
